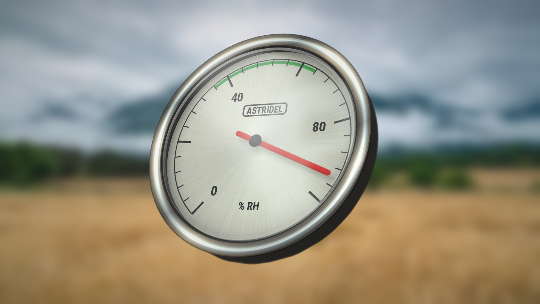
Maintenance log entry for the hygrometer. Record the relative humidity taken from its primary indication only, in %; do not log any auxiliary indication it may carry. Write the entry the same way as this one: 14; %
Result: 94; %
